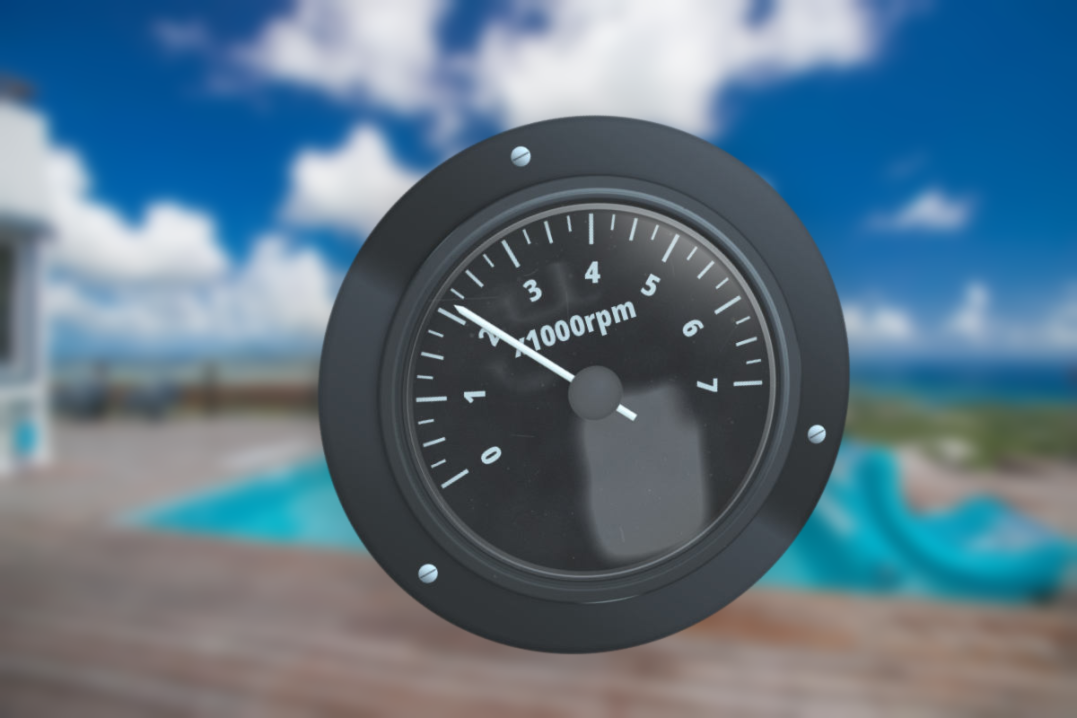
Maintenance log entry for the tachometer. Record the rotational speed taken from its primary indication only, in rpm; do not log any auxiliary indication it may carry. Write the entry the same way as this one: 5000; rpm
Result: 2125; rpm
